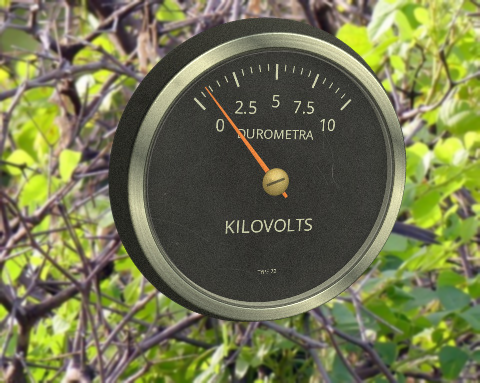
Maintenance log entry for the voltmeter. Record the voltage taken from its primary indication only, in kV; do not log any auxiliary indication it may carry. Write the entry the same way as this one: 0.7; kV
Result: 0.75; kV
